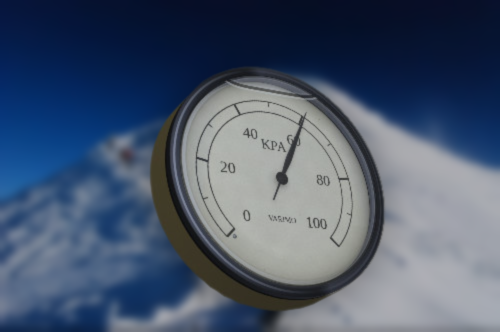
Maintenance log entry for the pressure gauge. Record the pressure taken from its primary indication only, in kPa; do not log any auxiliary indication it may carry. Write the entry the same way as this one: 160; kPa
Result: 60; kPa
